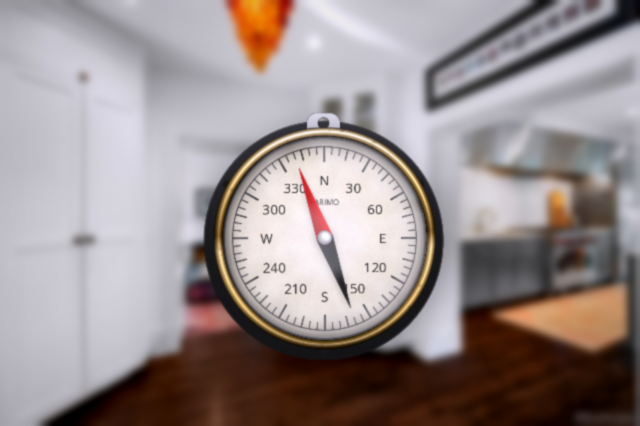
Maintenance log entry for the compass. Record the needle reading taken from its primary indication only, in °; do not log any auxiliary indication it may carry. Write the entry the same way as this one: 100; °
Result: 340; °
